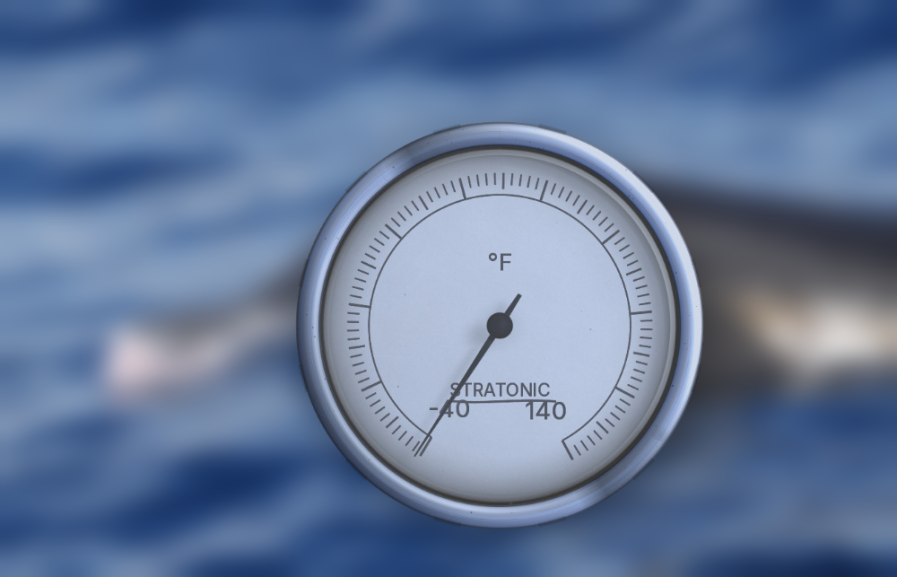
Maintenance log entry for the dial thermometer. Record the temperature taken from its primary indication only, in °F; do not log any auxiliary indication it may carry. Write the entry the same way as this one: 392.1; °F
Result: -39; °F
